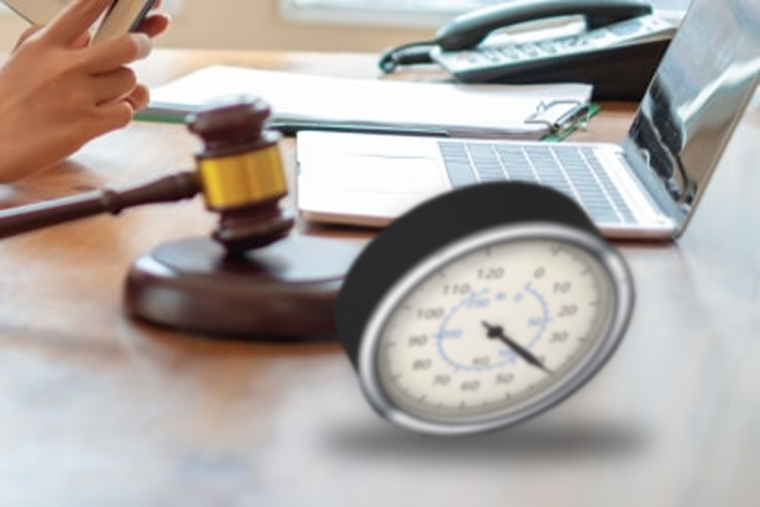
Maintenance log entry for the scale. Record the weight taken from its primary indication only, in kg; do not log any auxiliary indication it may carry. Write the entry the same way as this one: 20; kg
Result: 40; kg
